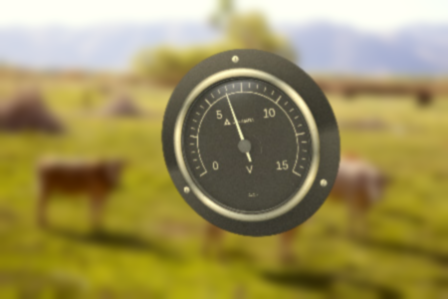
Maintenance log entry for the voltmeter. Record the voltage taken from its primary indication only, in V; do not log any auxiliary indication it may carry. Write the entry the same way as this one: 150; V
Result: 6.5; V
